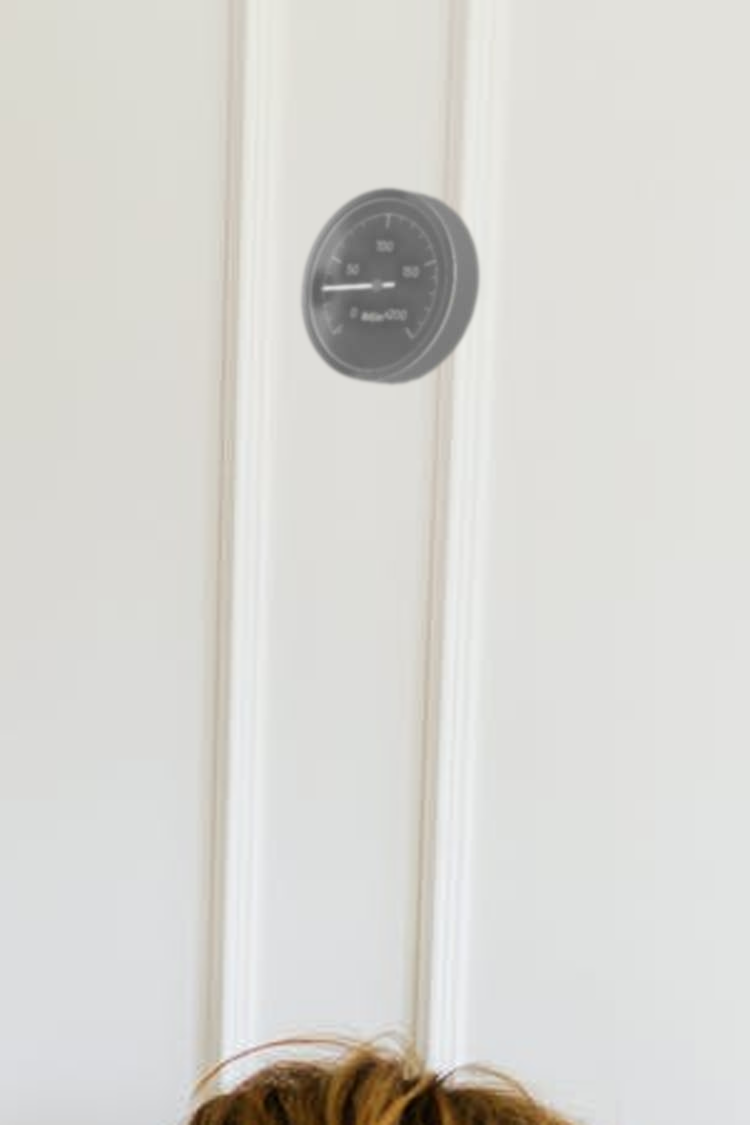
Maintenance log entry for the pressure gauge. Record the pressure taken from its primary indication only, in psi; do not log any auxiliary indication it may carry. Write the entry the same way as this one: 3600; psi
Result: 30; psi
